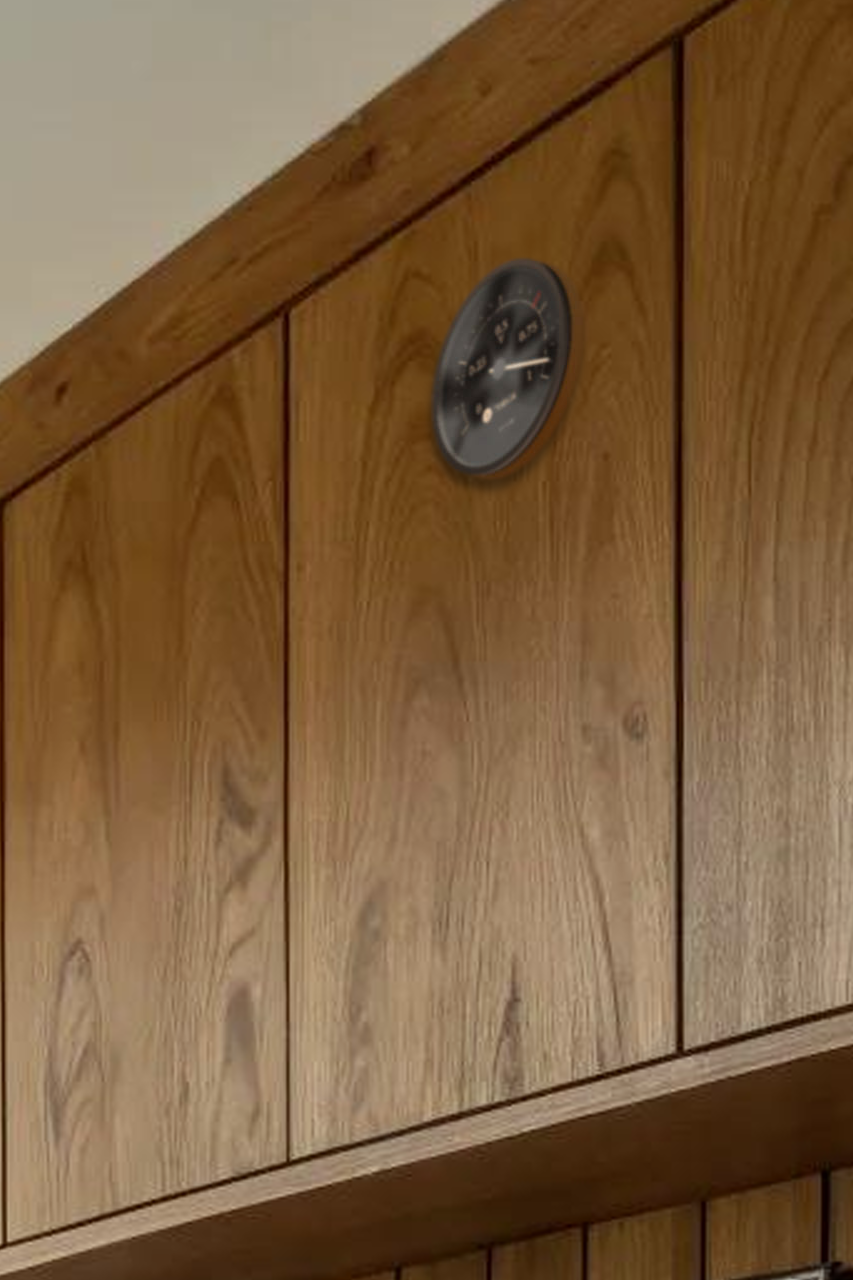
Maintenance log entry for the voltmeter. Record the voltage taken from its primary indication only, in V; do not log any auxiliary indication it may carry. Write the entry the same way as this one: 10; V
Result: 0.95; V
